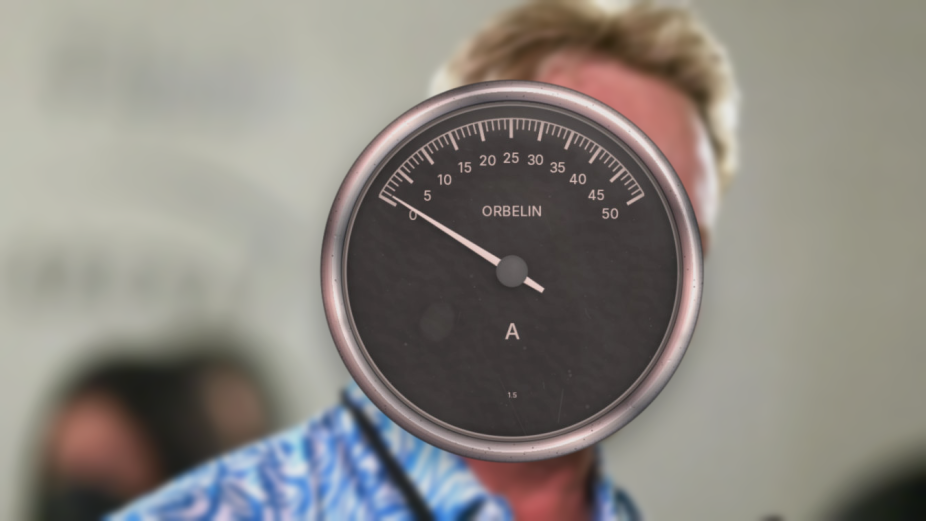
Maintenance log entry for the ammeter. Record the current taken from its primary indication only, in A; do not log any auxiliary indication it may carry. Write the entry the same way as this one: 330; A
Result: 1; A
